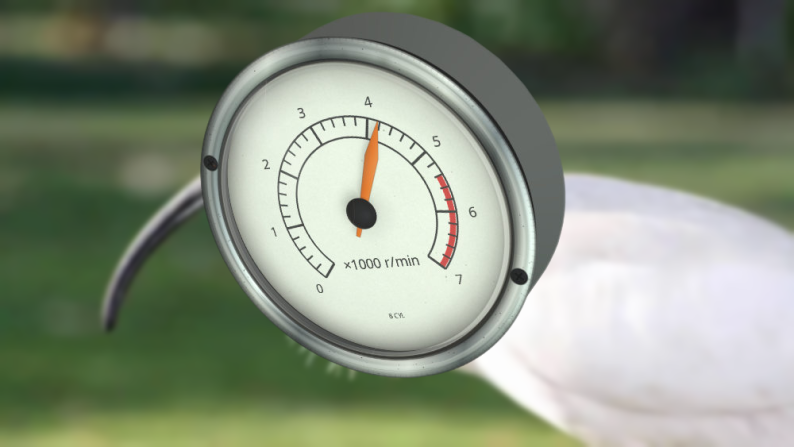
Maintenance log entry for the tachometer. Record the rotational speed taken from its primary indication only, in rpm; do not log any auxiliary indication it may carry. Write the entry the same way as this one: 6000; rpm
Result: 4200; rpm
